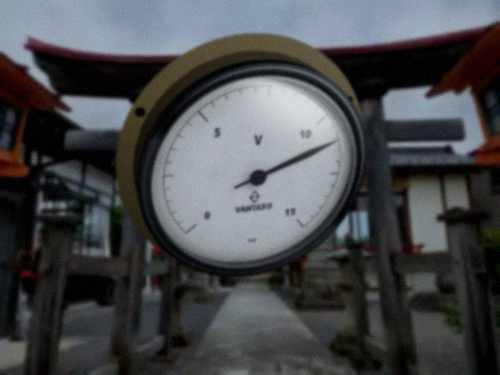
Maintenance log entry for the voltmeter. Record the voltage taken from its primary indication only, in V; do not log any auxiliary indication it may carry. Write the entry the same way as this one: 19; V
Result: 11; V
